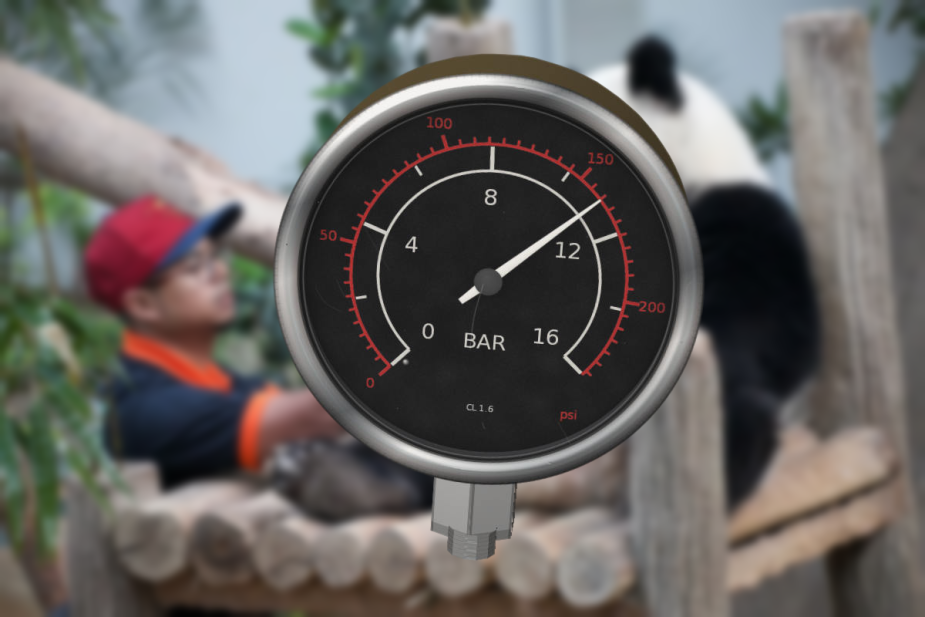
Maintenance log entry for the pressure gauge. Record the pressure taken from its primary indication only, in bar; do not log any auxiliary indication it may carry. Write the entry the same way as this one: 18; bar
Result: 11; bar
